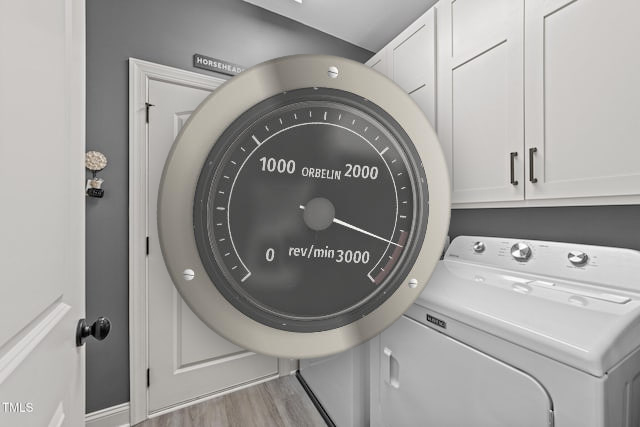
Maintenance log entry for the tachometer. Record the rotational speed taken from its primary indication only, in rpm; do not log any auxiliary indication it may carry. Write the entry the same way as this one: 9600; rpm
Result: 2700; rpm
